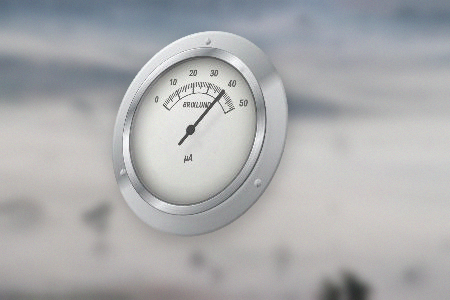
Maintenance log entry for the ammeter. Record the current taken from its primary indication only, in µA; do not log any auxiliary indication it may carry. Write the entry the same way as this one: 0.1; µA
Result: 40; µA
